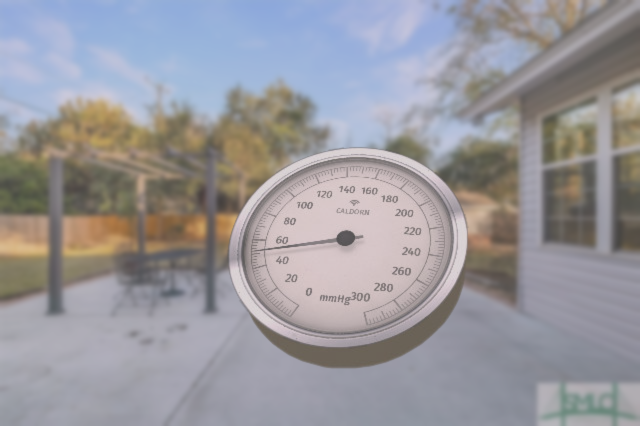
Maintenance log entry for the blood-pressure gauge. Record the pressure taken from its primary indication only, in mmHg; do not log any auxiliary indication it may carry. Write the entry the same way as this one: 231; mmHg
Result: 50; mmHg
